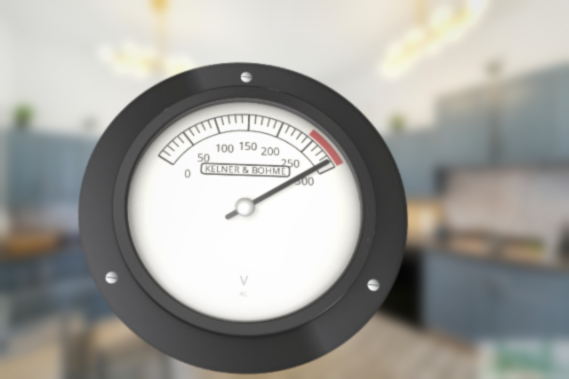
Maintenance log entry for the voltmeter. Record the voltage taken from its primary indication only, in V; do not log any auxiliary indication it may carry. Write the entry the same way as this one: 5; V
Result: 290; V
